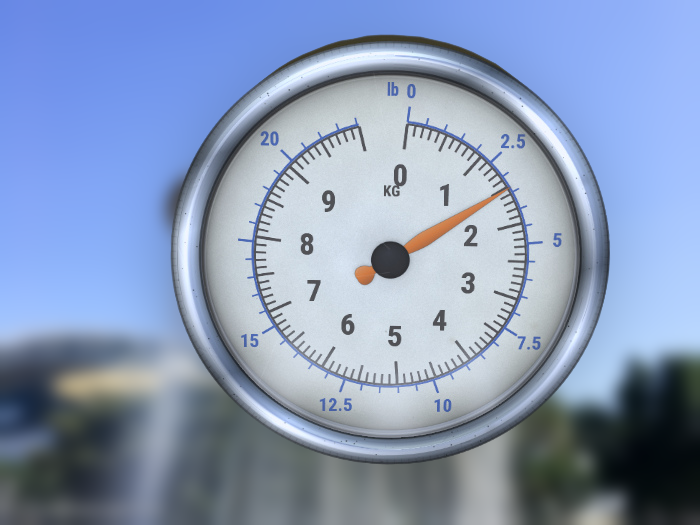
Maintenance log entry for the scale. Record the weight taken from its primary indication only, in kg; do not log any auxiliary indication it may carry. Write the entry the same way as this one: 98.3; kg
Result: 1.5; kg
